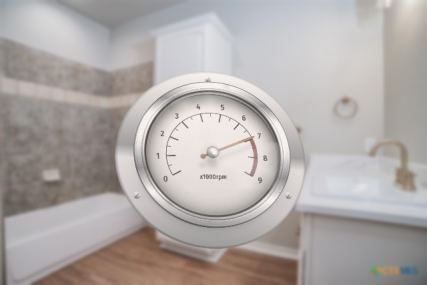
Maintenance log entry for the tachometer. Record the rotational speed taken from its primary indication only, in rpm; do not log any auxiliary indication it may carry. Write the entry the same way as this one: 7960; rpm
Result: 7000; rpm
